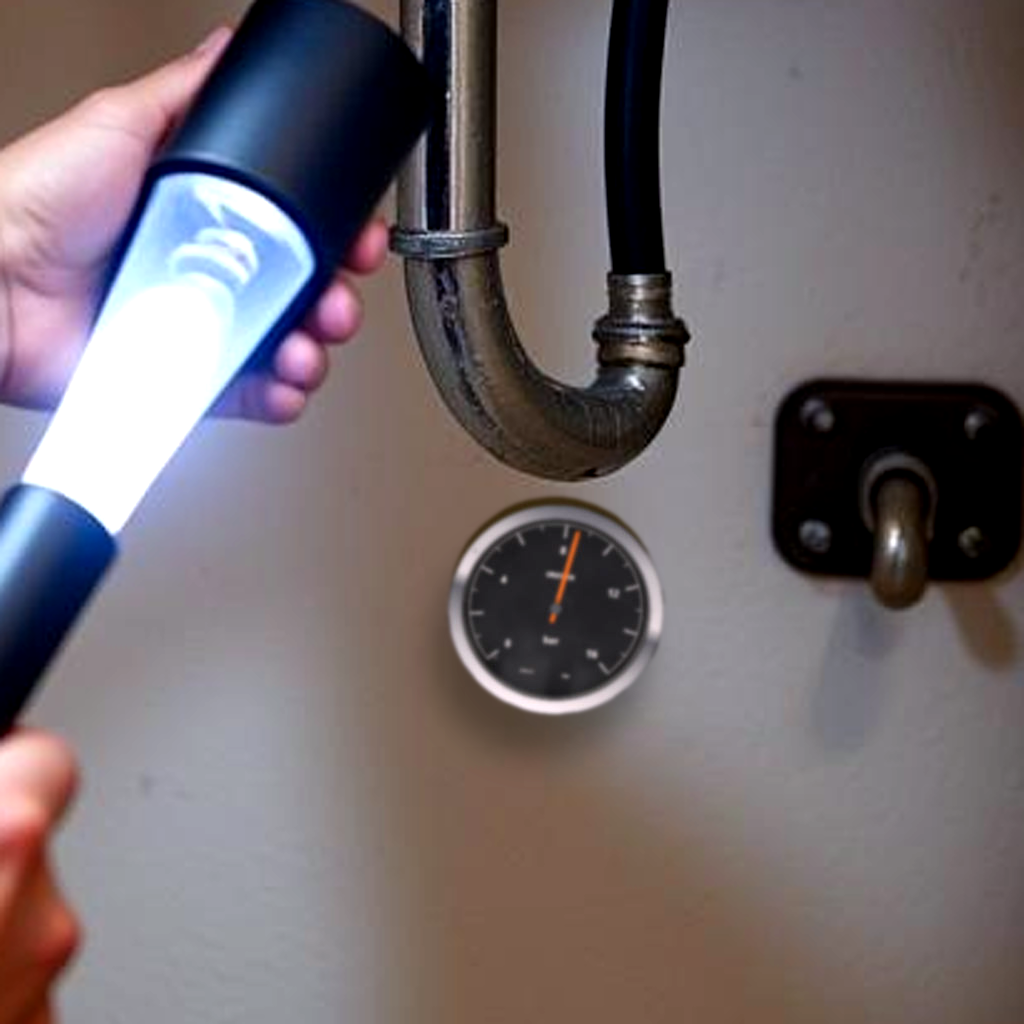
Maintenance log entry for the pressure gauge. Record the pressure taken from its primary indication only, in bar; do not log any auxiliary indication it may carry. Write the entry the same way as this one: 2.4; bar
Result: 8.5; bar
